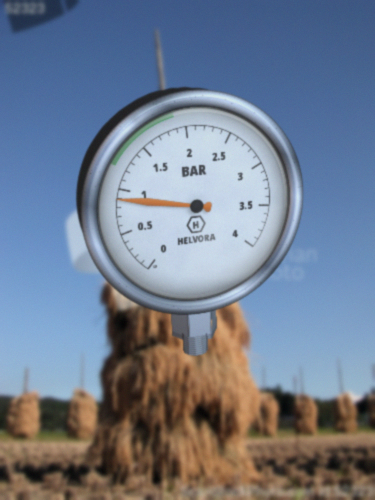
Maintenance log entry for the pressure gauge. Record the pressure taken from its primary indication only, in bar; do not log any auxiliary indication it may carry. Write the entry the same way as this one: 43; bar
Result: 0.9; bar
